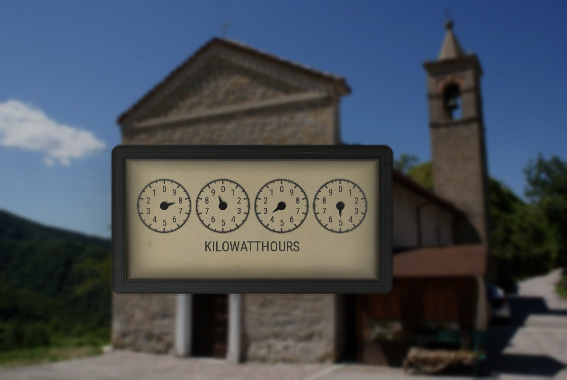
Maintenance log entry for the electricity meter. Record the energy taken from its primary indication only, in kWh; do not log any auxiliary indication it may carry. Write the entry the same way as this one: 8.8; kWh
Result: 7935; kWh
